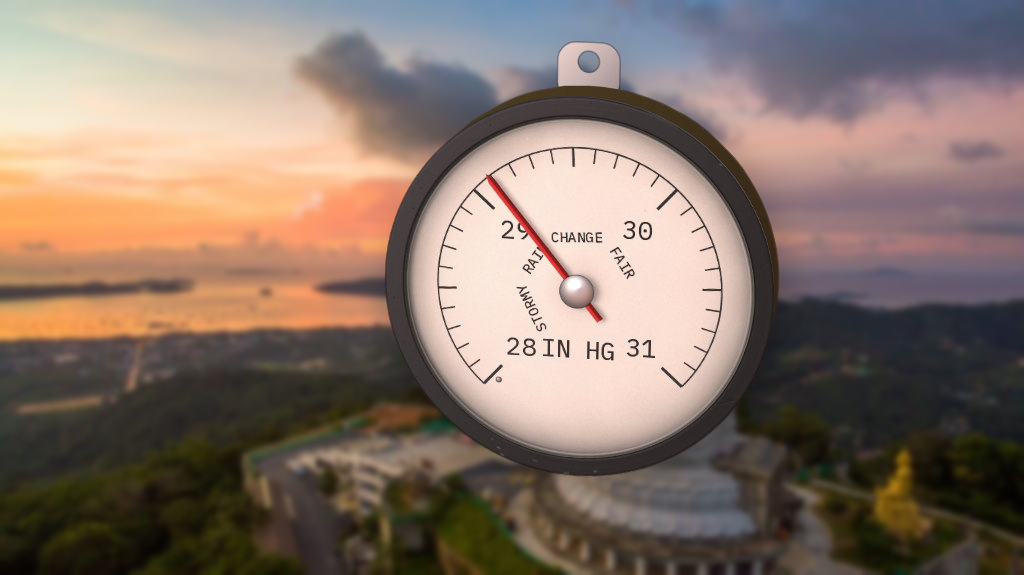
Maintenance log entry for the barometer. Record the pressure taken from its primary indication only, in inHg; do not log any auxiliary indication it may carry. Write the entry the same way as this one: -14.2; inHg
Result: 29.1; inHg
